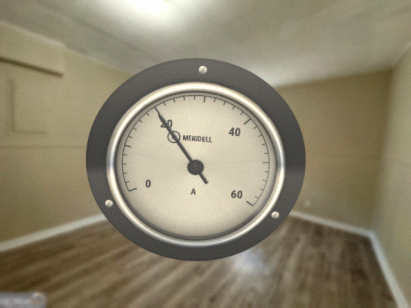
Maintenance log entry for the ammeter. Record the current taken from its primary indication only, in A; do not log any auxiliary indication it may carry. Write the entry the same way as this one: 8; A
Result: 20; A
